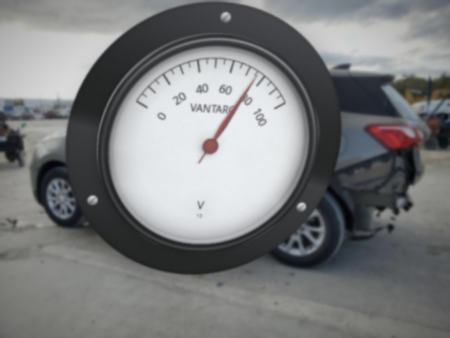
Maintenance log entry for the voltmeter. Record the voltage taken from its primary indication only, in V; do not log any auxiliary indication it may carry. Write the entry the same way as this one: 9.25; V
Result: 75; V
